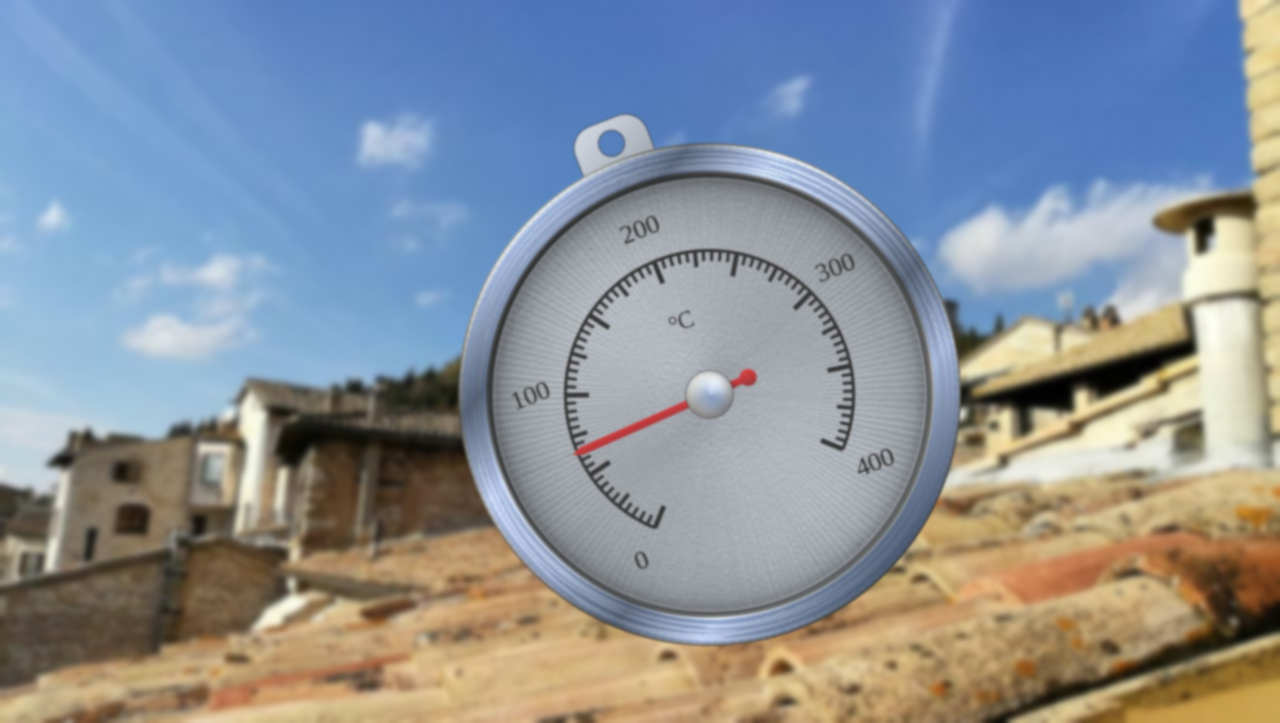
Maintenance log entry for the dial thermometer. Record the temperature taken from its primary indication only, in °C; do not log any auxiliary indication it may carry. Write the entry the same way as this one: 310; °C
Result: 65; °C
